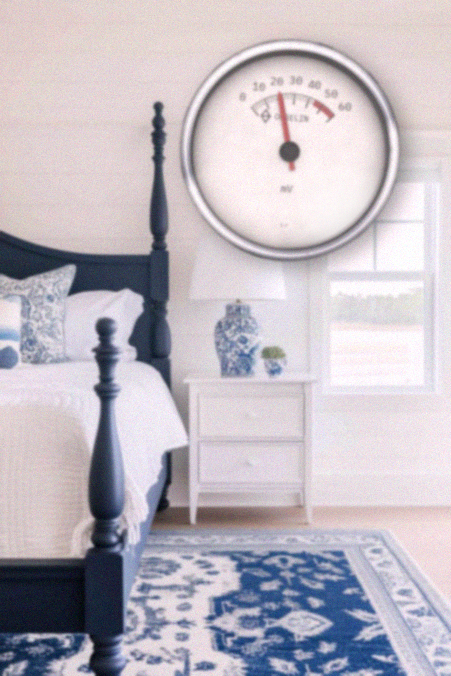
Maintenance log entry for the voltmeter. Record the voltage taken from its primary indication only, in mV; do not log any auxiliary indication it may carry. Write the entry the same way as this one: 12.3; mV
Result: 20; mV
